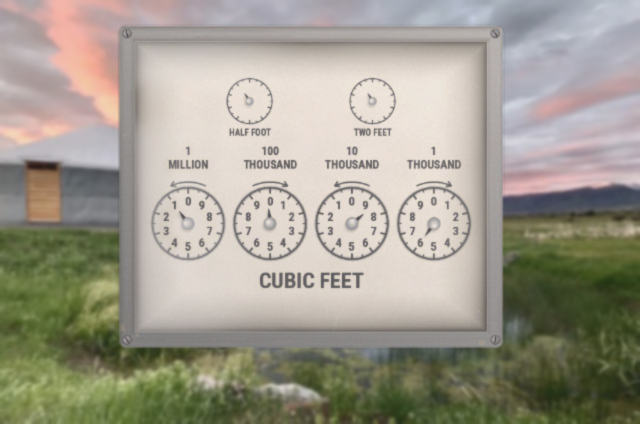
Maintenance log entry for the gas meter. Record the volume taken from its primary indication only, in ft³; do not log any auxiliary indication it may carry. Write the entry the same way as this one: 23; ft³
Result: 98600; ft³
